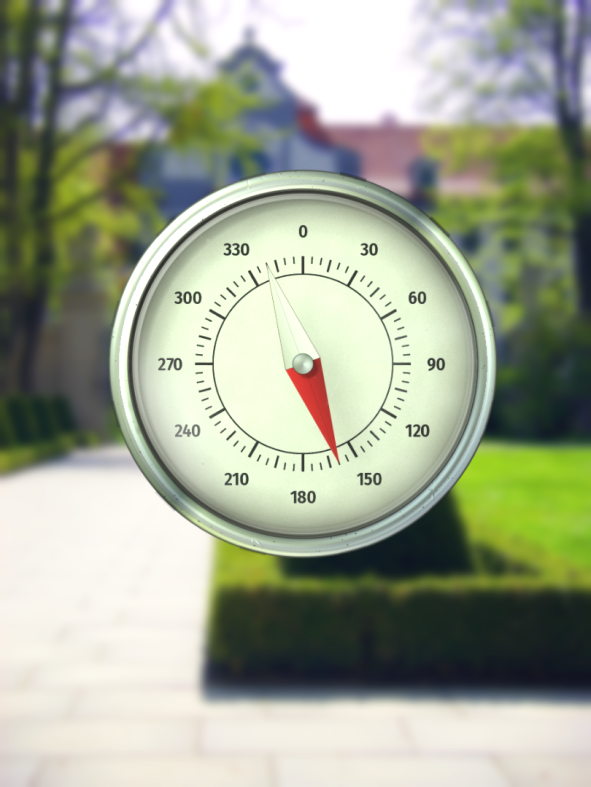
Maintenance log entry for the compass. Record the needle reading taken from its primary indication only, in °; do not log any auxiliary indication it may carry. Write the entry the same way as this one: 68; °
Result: 160; °
